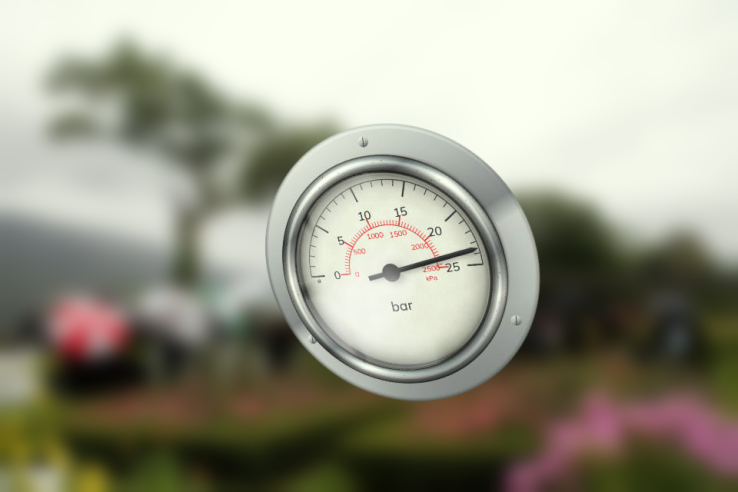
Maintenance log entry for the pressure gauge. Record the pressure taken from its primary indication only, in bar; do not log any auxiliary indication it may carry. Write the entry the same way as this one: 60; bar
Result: 23.5; bar
